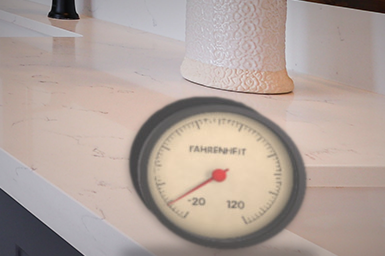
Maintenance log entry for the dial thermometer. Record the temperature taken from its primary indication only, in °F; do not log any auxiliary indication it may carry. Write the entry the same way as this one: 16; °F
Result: -10; °F
